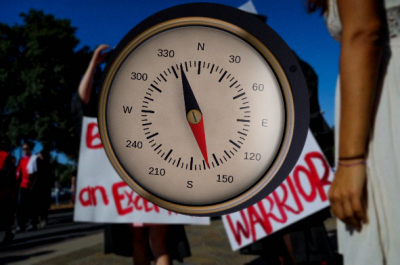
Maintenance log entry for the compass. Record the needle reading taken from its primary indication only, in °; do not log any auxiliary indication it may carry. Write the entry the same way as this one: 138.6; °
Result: 160; °
